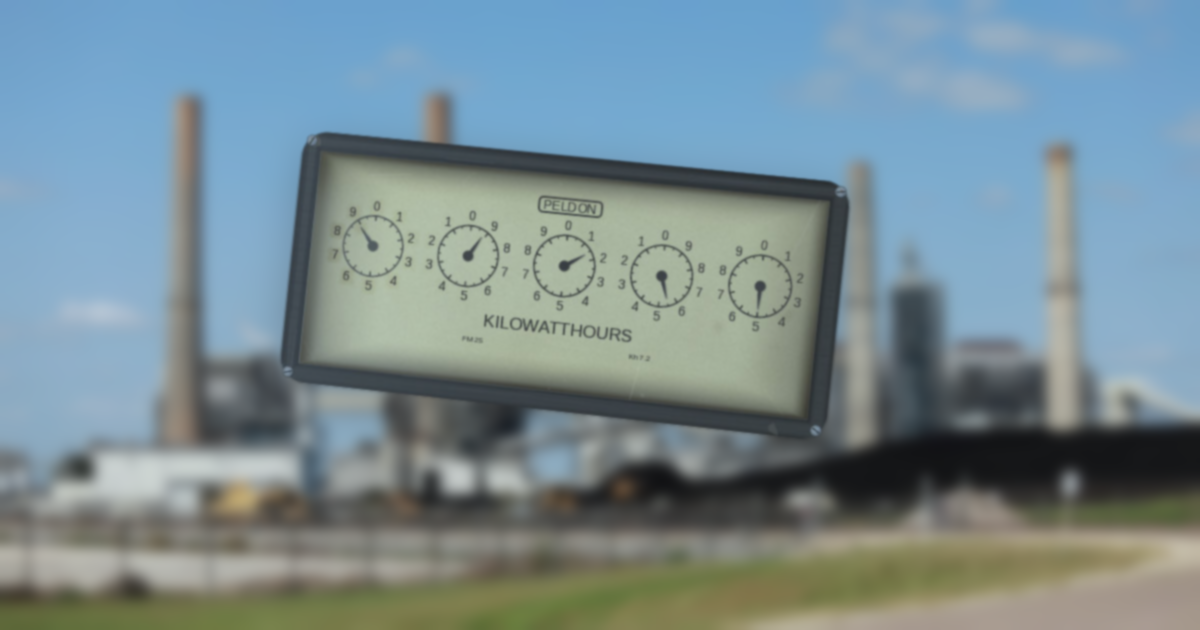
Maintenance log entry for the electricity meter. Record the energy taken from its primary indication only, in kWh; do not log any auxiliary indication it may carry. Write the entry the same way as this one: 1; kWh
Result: 89155; kWh
